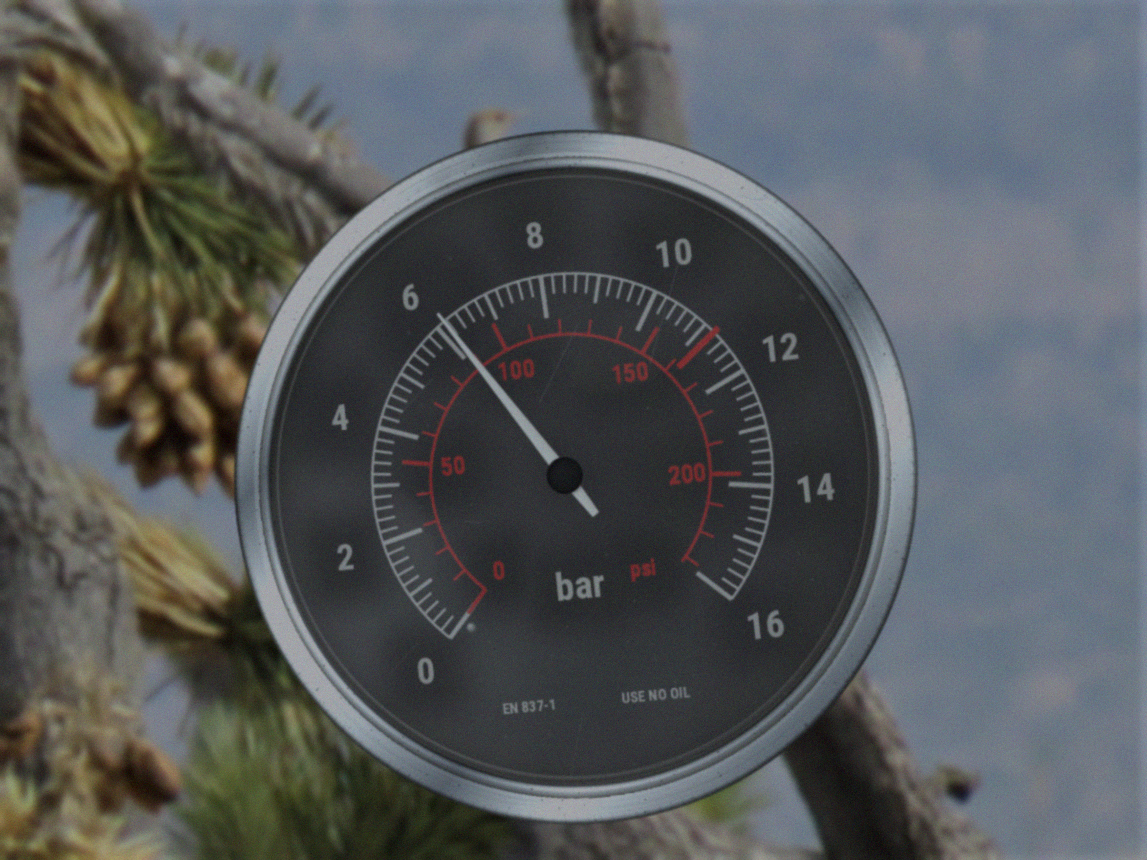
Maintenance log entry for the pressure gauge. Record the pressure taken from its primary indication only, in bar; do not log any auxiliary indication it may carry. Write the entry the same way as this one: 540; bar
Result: 6.2; bar
